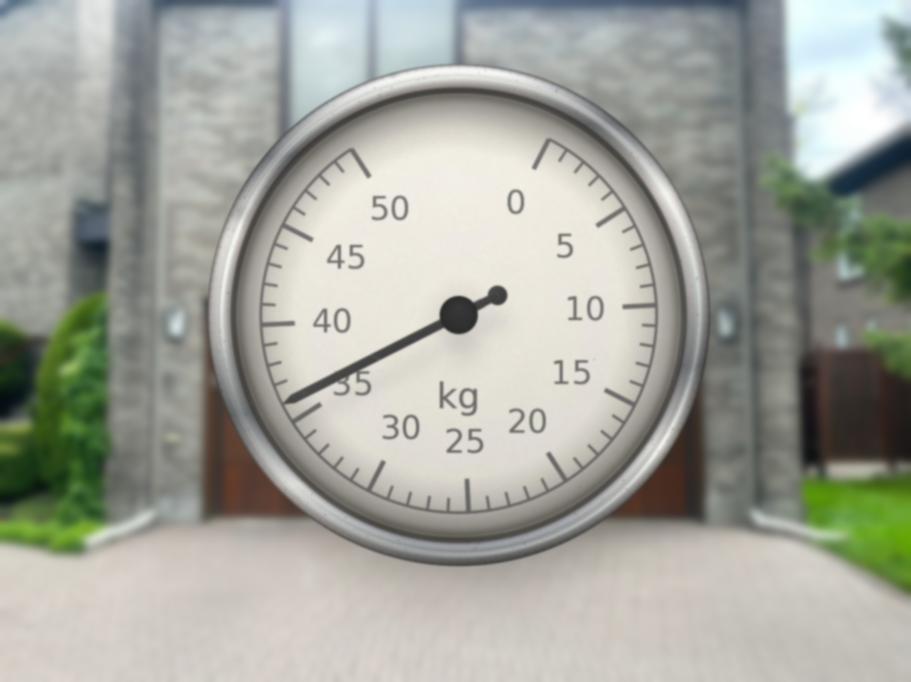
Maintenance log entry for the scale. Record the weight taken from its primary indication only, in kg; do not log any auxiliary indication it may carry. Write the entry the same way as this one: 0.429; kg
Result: 36; kg
